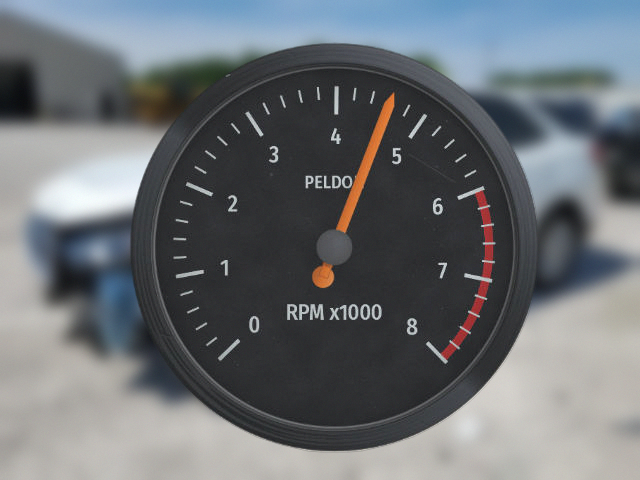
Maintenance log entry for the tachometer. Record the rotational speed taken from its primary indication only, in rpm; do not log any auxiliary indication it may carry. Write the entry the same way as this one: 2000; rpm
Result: 4600; rpm
